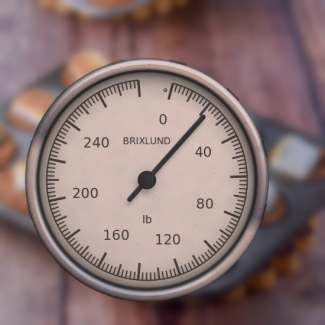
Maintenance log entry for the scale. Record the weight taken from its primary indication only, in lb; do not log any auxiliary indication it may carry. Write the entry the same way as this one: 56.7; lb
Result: 22; lb
